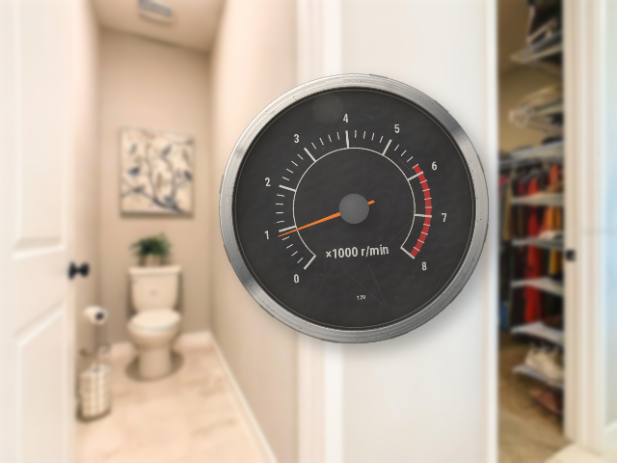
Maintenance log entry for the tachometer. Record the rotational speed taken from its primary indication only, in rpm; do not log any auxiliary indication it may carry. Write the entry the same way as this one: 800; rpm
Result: 900; rpm
